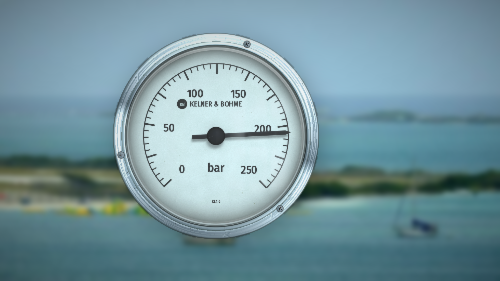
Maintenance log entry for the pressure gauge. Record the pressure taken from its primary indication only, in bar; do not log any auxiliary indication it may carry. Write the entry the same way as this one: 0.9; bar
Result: 205; bar
